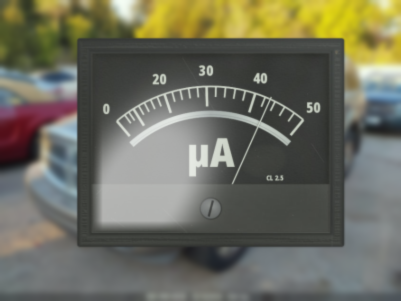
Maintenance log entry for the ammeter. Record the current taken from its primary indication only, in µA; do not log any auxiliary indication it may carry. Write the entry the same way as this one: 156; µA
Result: 43; µA
